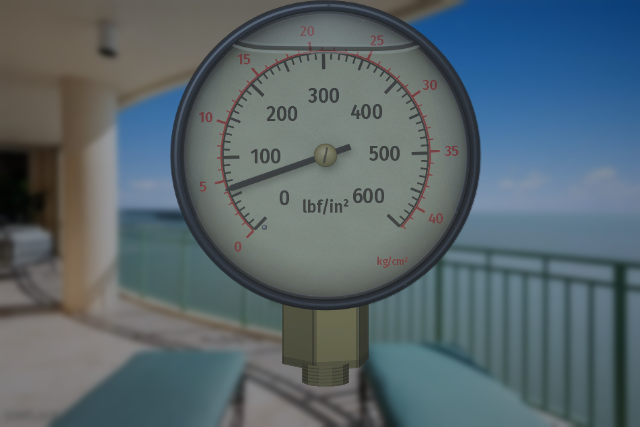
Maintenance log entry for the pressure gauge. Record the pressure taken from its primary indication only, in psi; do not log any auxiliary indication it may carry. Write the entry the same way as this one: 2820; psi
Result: 60; psi
